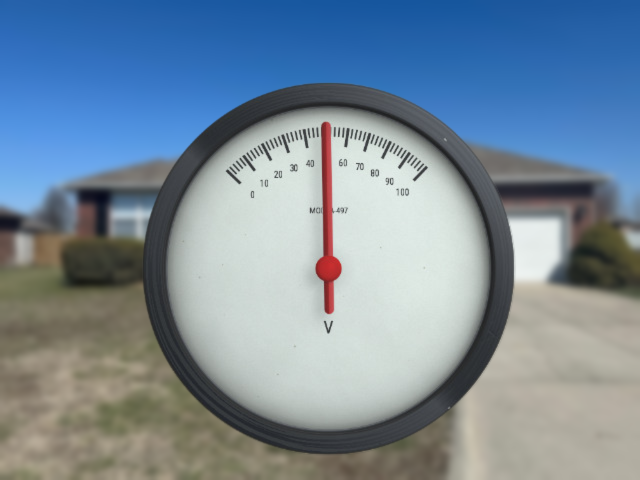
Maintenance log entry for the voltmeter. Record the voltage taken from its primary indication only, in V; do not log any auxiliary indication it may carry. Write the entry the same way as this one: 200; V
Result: 50; V
